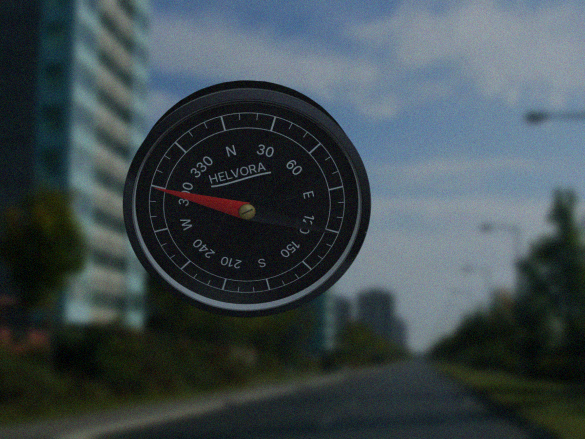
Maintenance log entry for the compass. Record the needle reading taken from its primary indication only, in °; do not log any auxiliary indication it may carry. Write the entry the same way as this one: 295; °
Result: 300; °
